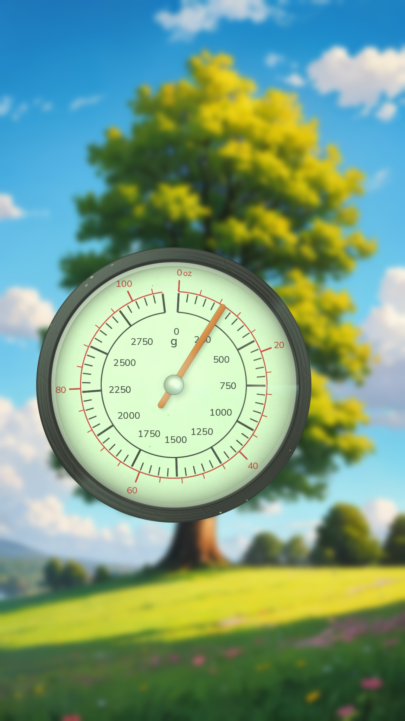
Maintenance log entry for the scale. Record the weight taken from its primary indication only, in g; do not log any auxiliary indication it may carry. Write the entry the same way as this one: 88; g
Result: 250; g
